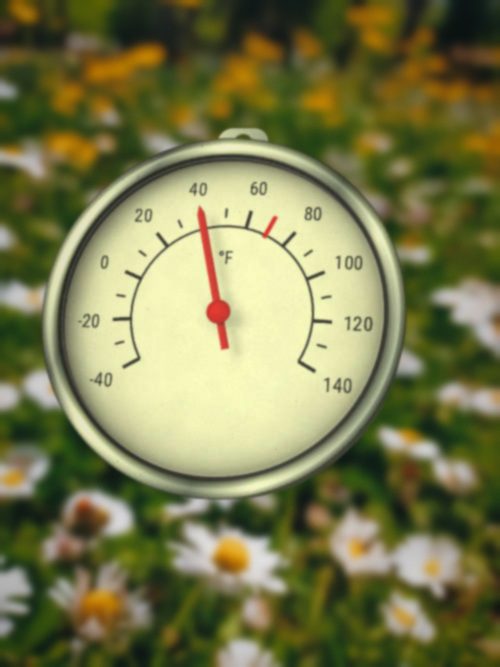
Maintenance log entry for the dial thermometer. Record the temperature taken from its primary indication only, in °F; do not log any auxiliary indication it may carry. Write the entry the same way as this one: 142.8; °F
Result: 40; °F
